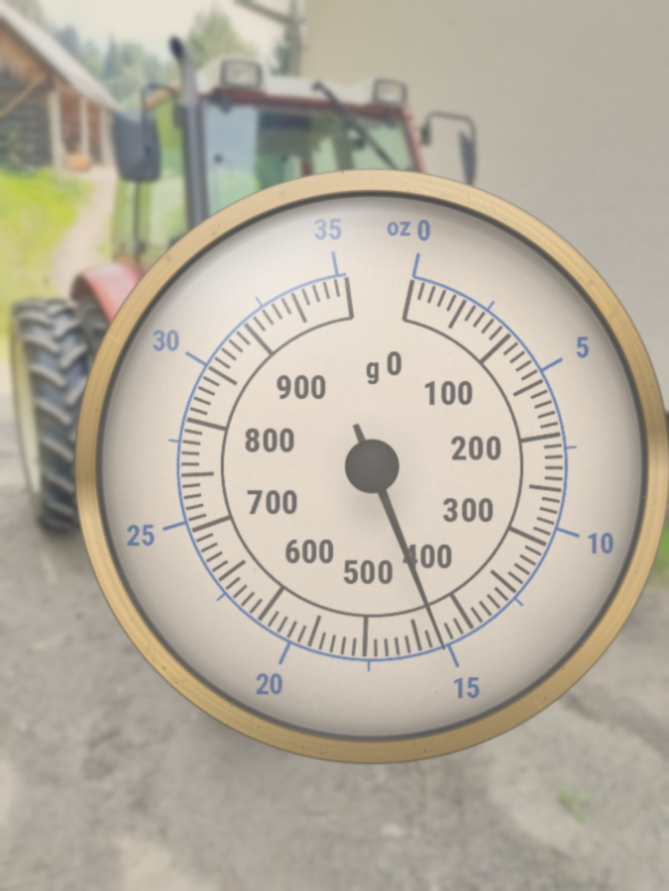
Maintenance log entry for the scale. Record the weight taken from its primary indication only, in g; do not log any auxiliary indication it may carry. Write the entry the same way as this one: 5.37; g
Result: 430; g
